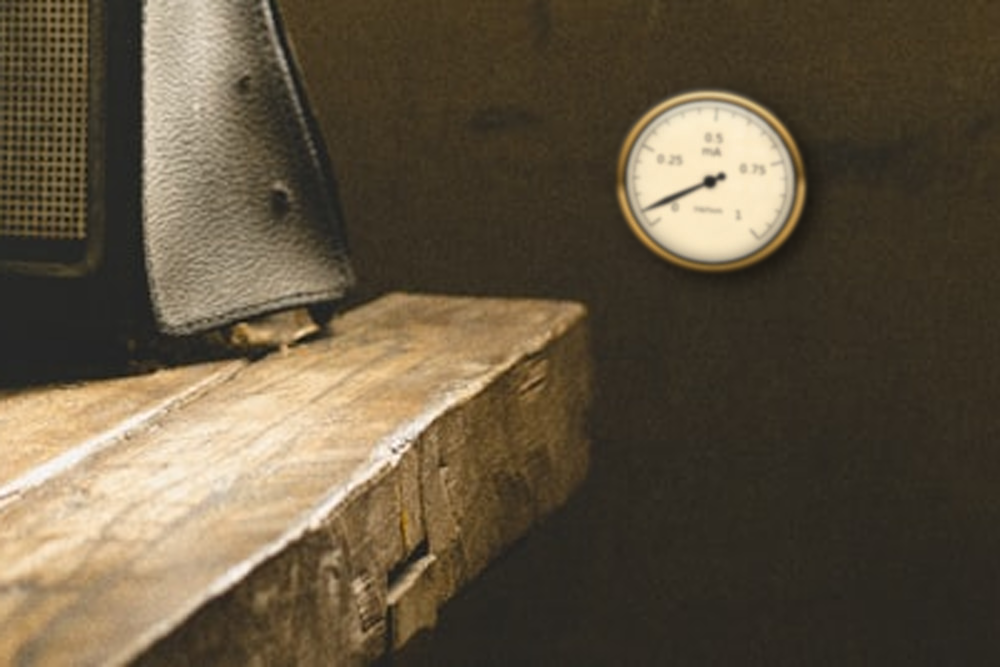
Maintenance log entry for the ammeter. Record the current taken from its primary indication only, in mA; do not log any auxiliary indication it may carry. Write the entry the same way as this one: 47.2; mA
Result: 0.05; mA
